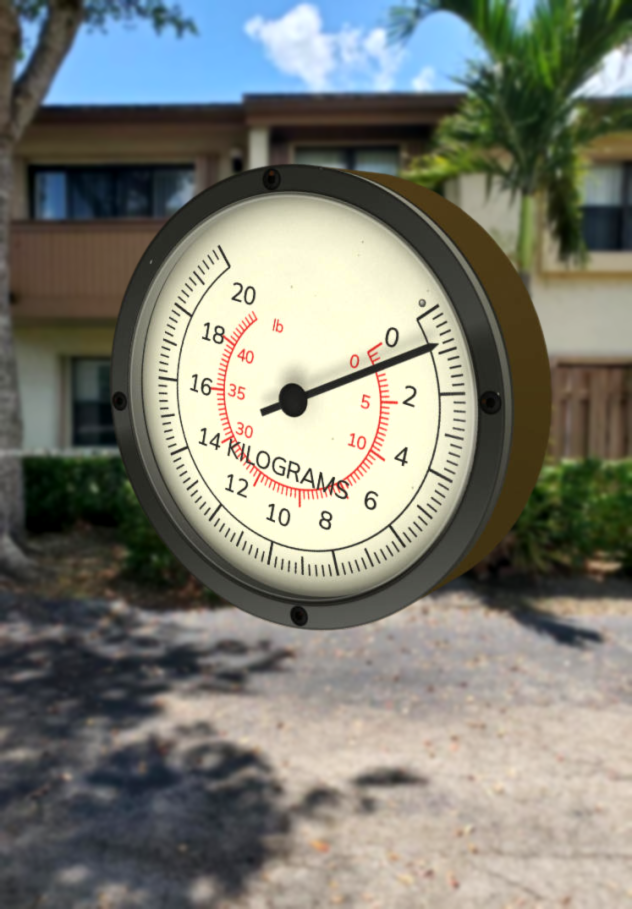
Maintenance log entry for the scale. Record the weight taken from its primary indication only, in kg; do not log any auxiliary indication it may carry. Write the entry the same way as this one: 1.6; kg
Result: 0.8; kg
